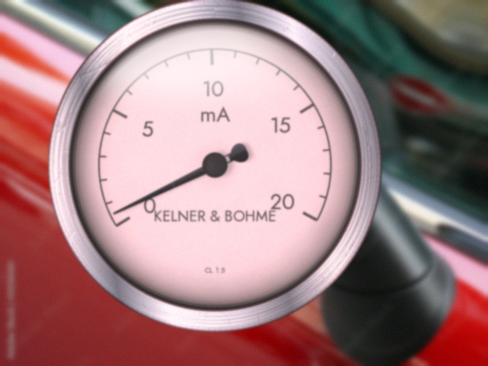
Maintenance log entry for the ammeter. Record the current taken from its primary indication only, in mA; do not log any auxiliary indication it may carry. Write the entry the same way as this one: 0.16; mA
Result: 0.5; mA
